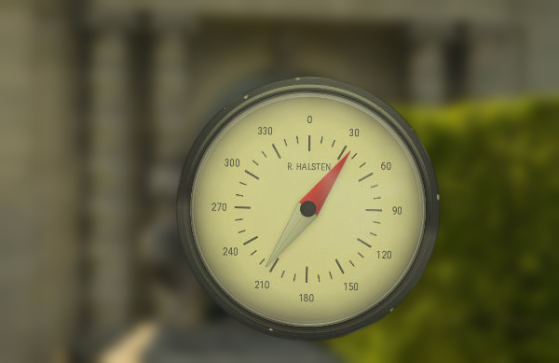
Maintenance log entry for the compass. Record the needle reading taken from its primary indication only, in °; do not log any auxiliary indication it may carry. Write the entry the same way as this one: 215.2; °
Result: 35; °
